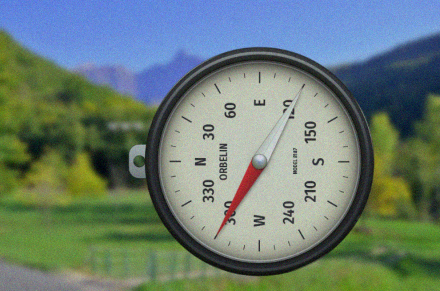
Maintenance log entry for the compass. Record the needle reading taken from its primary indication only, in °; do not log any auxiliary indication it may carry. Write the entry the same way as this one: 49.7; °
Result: 300; °
